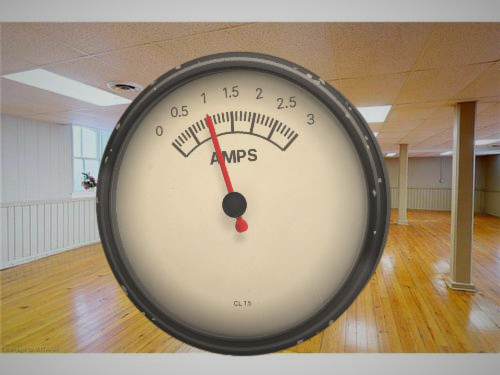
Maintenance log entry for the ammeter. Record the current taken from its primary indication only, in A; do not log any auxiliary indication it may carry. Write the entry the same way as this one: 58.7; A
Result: 1; A
